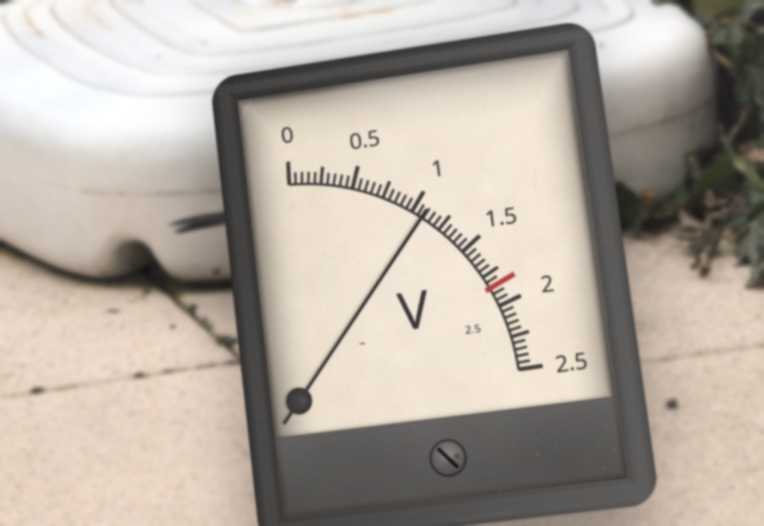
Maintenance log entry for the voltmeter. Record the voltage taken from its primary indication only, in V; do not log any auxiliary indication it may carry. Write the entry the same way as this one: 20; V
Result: 1.1; V
